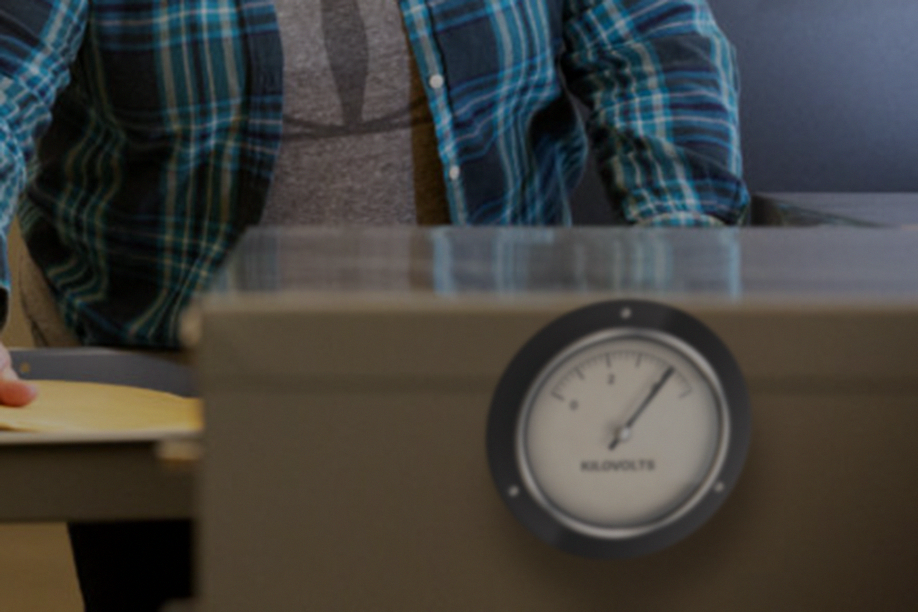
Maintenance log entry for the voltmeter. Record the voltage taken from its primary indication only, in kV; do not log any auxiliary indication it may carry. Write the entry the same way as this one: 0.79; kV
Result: 4; kV
